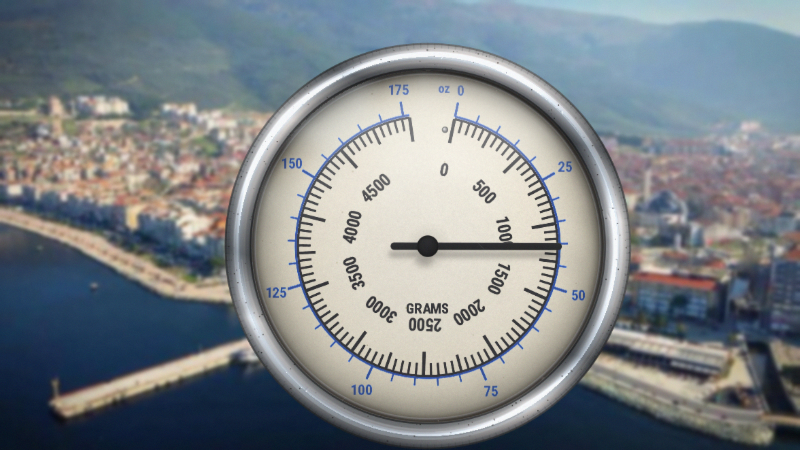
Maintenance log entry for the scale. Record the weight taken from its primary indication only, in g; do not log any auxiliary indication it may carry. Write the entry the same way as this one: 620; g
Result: 1150; g
